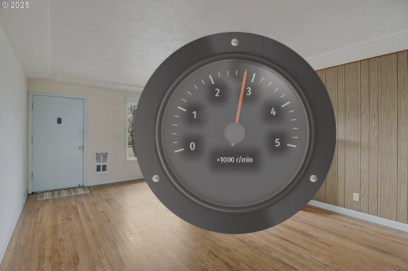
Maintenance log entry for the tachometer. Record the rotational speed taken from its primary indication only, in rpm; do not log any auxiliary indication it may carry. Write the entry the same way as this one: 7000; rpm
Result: 2800; rpm
